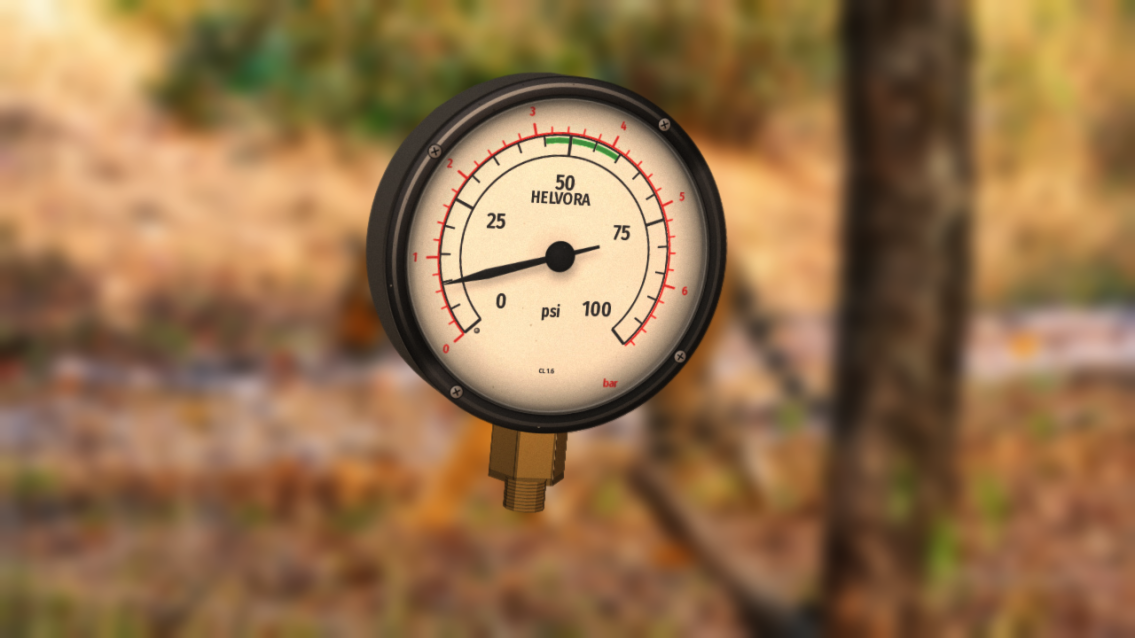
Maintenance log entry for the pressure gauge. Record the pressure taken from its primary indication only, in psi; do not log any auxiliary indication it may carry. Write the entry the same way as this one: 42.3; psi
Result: 10; psi
